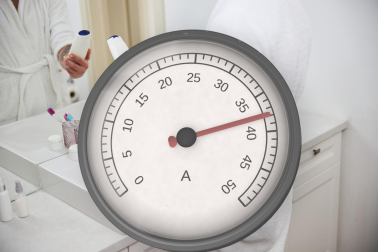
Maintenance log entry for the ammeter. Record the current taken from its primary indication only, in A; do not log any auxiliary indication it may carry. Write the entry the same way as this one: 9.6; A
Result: 38; A
